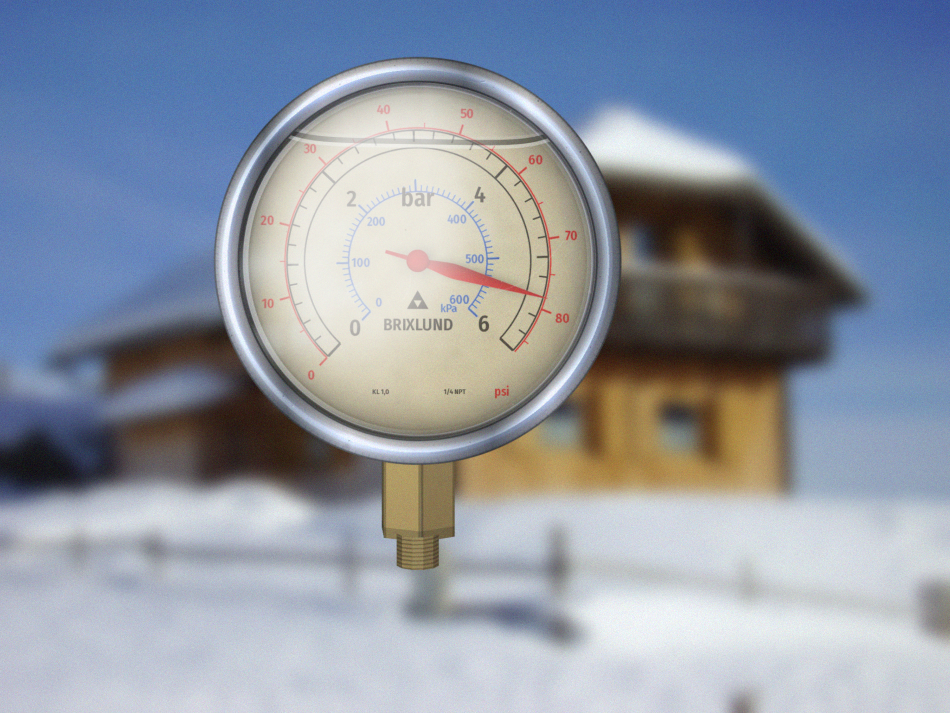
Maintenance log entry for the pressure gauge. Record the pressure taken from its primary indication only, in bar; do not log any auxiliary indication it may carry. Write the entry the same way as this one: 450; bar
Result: 5.4; bar
